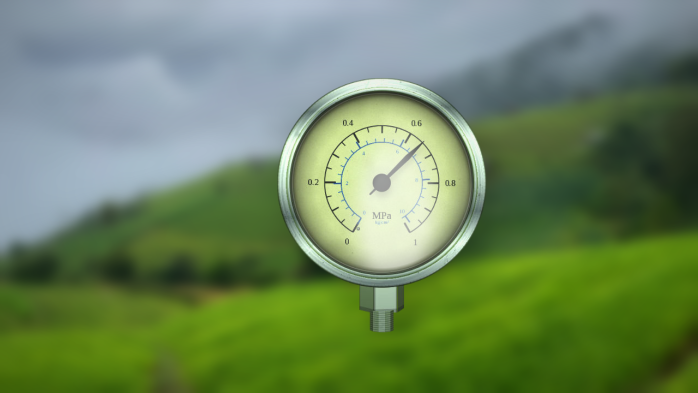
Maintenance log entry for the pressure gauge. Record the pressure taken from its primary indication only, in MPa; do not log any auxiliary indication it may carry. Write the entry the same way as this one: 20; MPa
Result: 0.65; MPa
